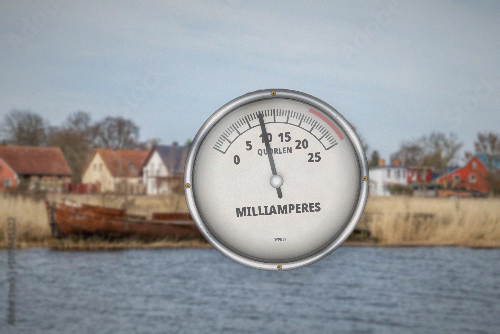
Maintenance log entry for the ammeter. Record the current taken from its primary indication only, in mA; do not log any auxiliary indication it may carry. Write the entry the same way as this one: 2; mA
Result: 10; mA
